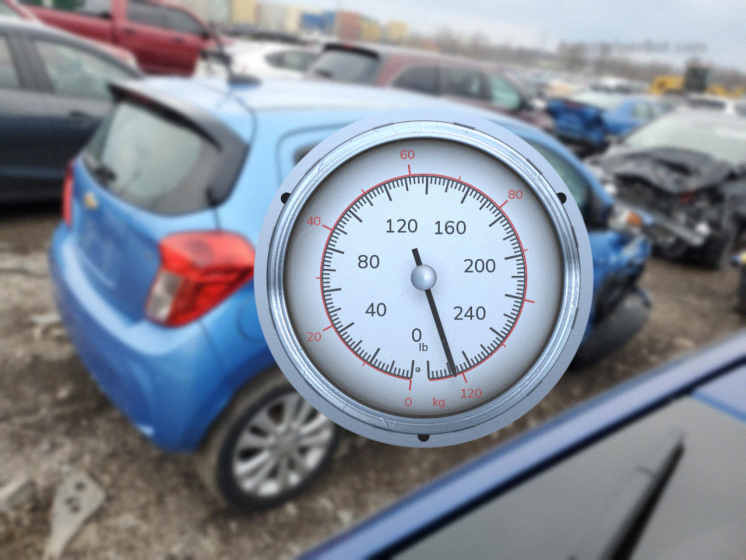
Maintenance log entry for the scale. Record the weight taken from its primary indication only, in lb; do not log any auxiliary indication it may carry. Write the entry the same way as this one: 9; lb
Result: 268; lb
